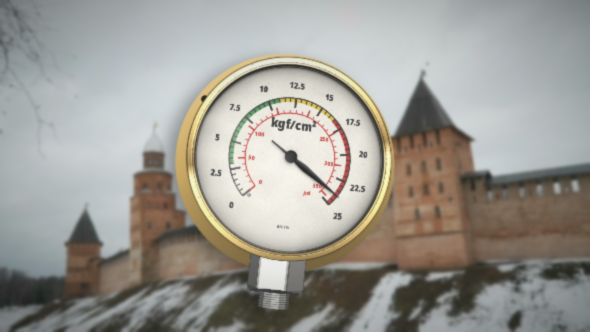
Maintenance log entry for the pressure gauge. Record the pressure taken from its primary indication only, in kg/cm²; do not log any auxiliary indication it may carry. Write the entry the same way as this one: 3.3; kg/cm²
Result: 24; kg/cm²
